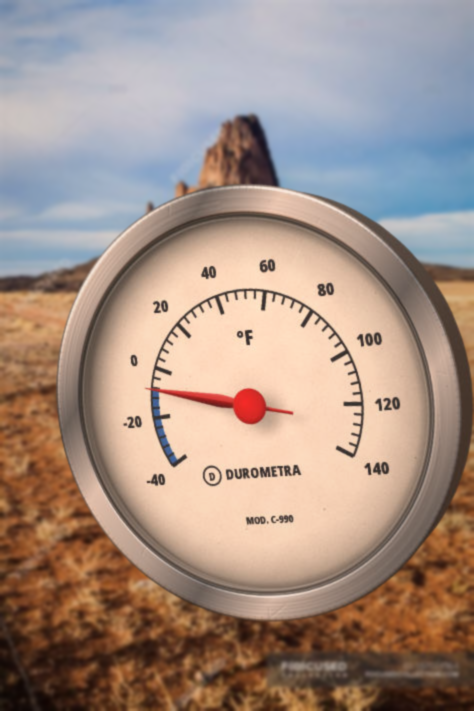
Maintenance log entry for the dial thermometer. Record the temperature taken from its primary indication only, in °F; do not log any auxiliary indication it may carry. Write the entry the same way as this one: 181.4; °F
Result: -8; °F
